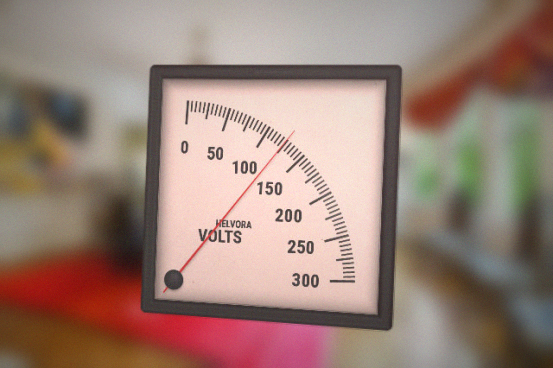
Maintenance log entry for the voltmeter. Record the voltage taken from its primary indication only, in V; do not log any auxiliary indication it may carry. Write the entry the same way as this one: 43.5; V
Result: 125; V
